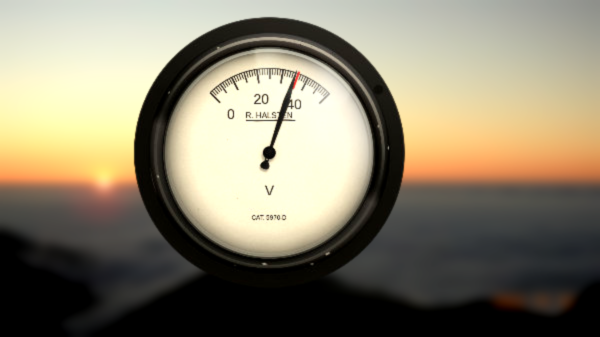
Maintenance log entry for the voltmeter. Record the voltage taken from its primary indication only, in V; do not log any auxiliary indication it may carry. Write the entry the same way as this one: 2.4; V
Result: 35; V
